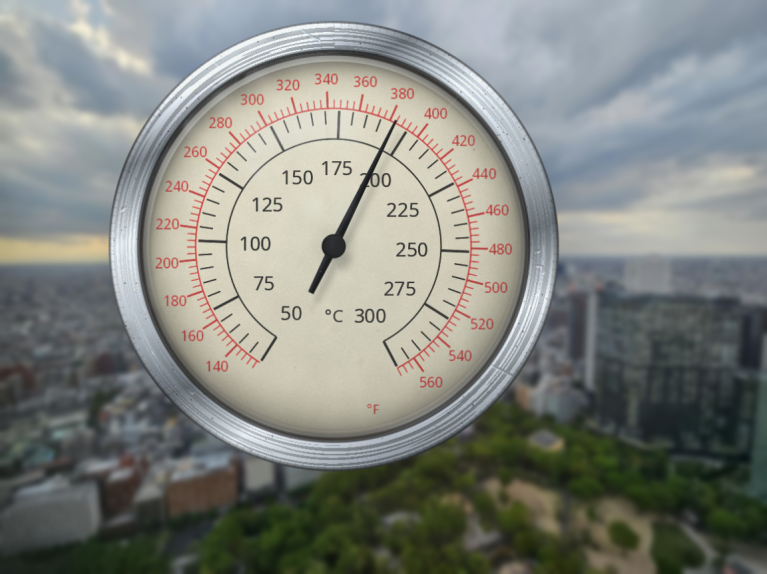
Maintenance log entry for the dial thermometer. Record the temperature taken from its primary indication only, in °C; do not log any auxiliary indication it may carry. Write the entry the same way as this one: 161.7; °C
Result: 195; °C
